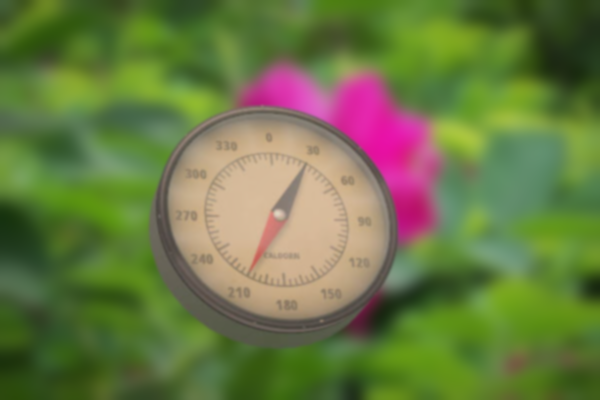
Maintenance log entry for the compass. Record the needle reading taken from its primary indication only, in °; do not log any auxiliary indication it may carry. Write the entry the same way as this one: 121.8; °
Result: 210; °
